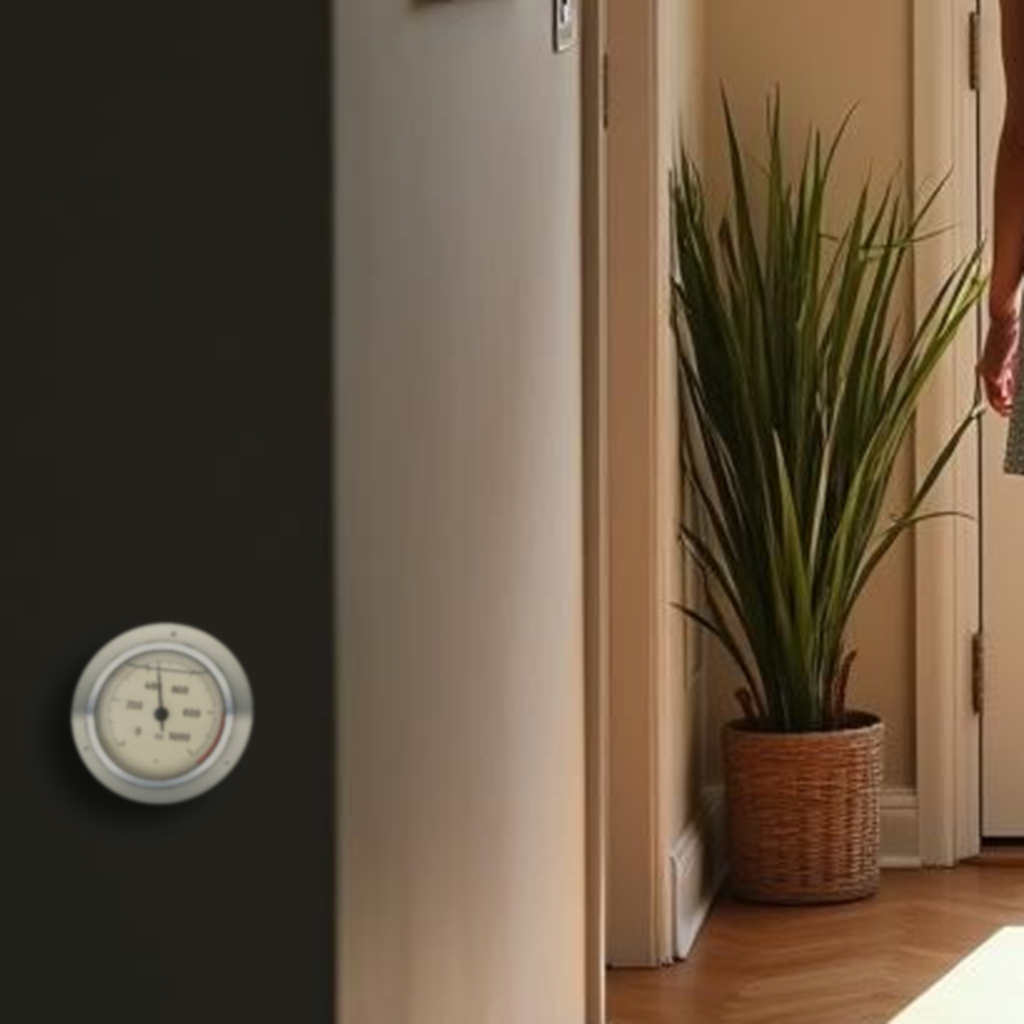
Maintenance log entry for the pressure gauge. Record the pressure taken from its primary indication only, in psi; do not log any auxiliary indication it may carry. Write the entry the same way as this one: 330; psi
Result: 450; psi
